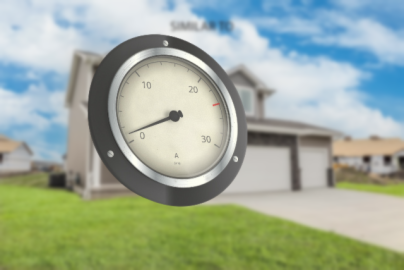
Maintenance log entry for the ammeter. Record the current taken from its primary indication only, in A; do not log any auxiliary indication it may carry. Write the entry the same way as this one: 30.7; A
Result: 1; A
